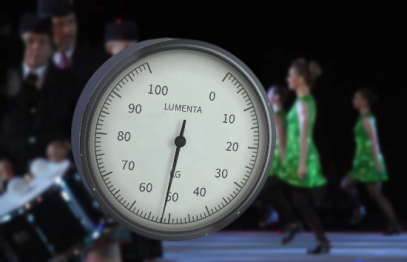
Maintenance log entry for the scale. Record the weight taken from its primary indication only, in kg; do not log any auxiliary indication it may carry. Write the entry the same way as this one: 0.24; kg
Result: 52; kg
